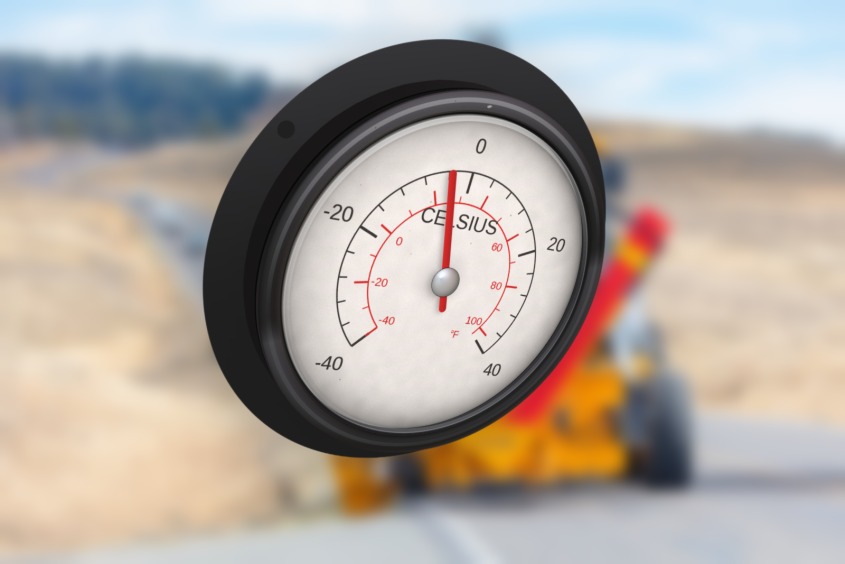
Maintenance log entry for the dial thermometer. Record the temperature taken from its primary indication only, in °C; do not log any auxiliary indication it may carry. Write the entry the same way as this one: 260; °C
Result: -4; °C
